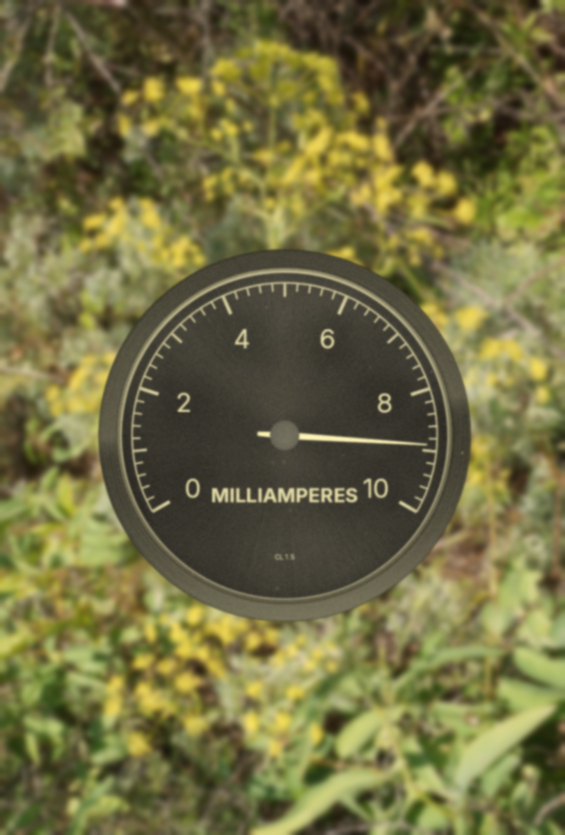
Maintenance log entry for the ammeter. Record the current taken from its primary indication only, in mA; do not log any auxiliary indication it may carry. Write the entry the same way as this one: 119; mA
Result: 8.9; mA
